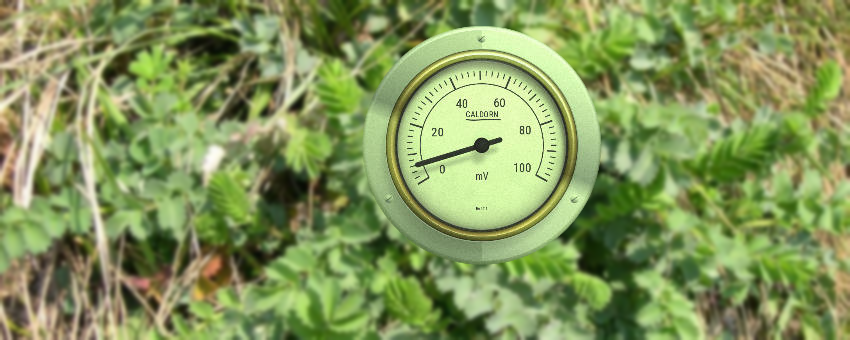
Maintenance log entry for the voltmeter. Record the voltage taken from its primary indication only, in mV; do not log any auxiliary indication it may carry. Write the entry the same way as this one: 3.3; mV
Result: 6; mV
